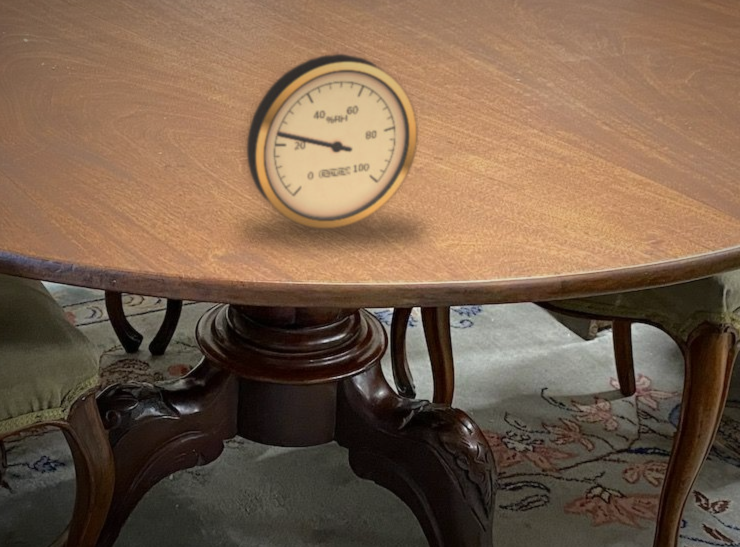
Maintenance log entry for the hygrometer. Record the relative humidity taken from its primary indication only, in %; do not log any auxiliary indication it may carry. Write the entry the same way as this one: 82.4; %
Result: 24; %
